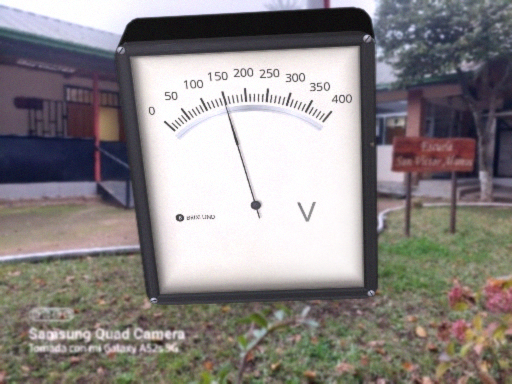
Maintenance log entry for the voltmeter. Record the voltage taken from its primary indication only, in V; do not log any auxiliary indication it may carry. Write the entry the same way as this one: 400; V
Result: 150; V
